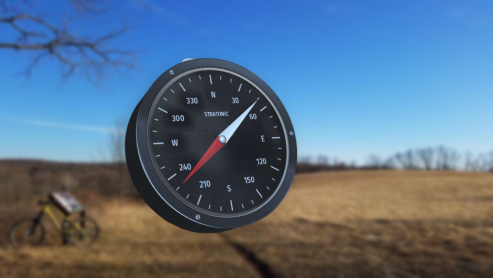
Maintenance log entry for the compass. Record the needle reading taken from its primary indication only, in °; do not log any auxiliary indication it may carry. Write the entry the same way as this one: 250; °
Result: 230; °
